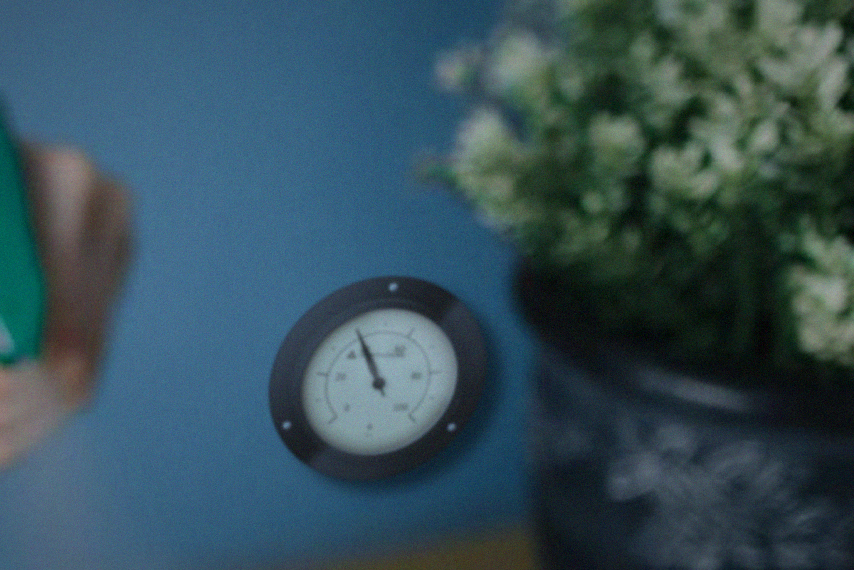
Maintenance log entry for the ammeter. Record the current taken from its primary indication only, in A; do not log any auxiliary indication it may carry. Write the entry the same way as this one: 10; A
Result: 40; A
